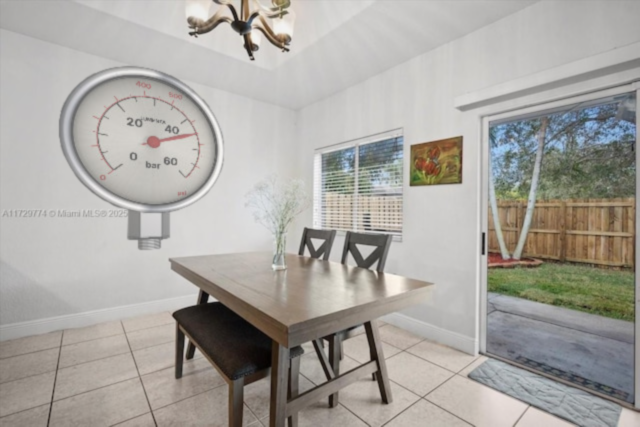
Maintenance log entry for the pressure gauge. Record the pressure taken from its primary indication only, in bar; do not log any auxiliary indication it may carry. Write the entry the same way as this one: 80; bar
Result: 45; bar
